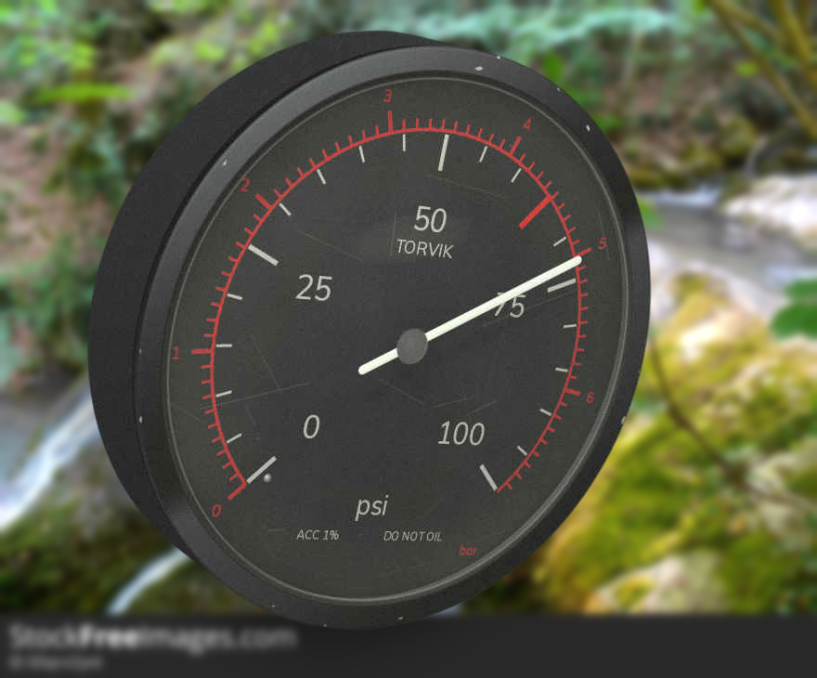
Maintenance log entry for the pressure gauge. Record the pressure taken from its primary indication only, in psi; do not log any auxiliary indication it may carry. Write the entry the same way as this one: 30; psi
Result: 72.5; psi
